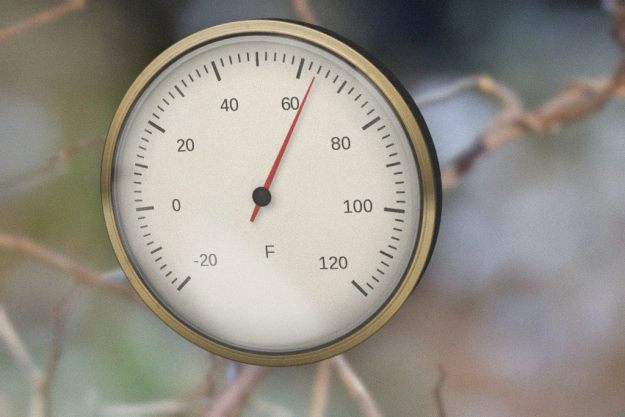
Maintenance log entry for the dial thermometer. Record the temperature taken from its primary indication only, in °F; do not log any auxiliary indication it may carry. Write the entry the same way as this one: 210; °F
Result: 64; °F
